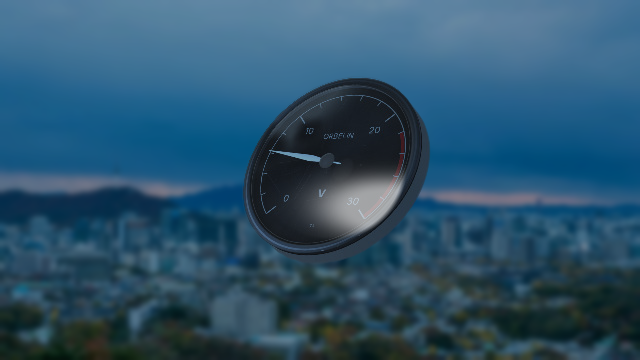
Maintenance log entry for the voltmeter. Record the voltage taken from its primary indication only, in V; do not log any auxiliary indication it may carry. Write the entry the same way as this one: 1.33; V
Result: 6; V
